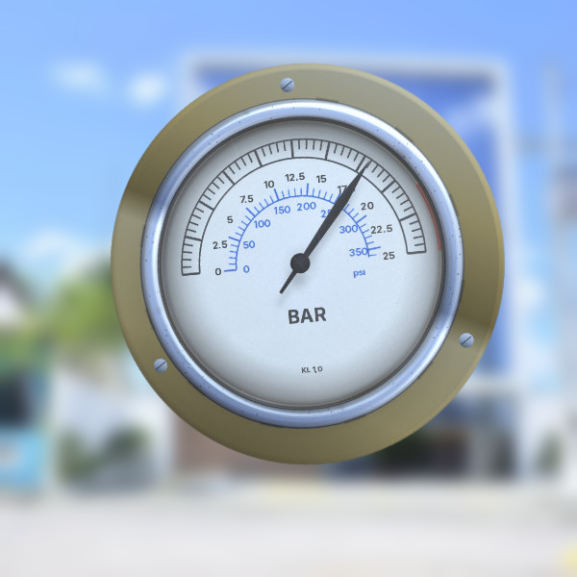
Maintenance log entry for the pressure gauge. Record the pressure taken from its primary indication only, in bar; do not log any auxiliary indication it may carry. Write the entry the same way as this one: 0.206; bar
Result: 18; bar
